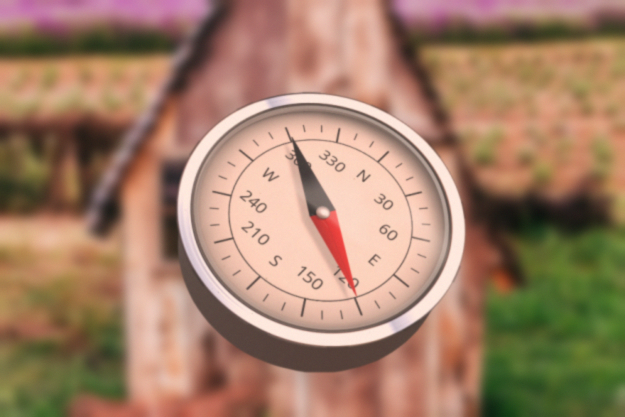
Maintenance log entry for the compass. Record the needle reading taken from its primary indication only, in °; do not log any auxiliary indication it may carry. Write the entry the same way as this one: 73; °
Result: 120; °
